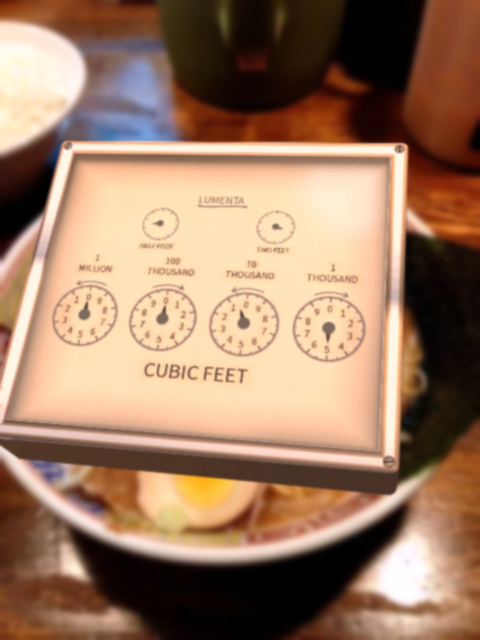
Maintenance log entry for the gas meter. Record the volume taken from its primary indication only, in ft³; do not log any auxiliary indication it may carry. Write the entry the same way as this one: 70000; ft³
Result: 500; ft³
